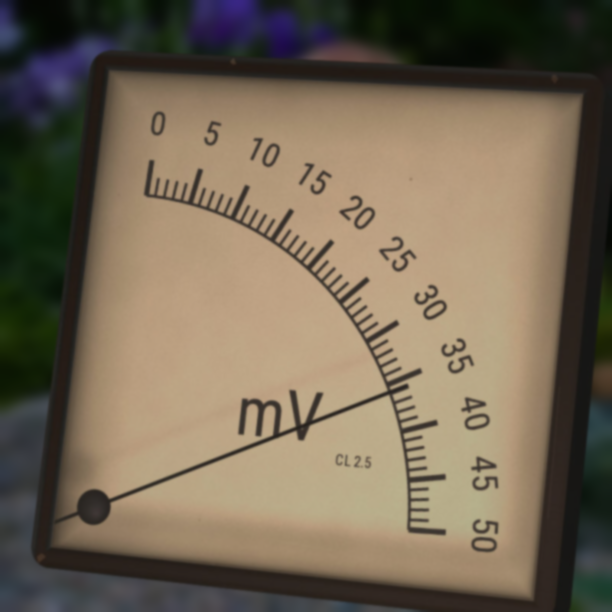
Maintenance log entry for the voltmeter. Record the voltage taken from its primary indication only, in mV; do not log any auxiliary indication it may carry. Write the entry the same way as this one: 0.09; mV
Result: 36; mV
